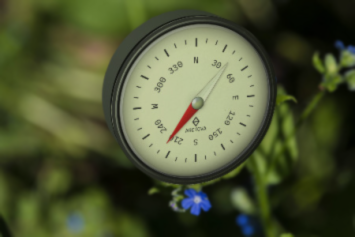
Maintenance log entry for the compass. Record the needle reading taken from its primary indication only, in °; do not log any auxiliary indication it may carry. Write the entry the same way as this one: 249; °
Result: 220; °
